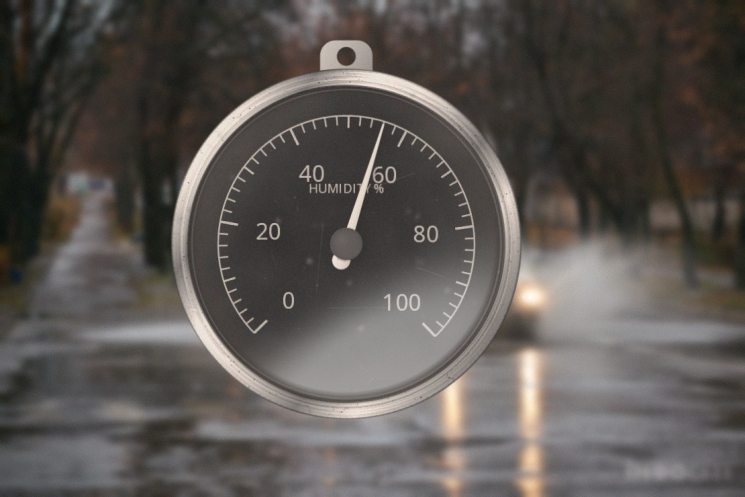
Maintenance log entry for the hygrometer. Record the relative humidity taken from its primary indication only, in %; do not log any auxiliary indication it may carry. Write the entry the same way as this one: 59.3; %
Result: 56; %
